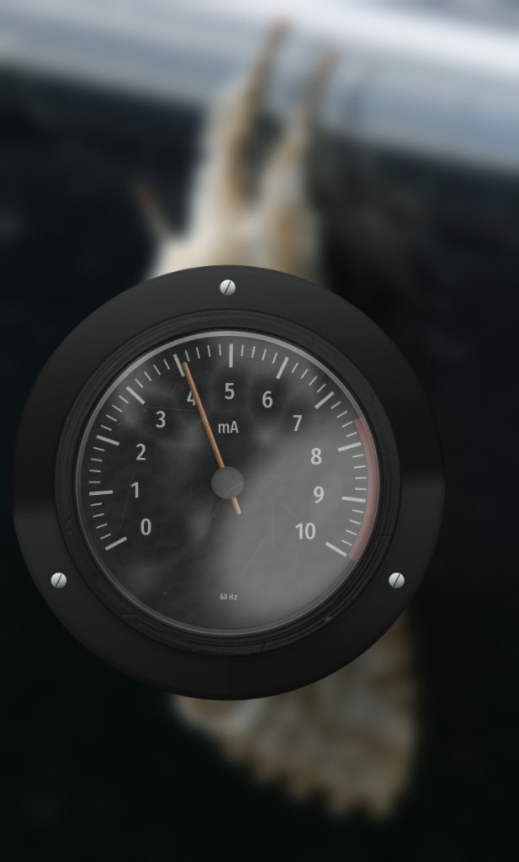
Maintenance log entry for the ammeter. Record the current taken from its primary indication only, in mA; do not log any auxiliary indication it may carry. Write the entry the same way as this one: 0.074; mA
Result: 4.1; mA
